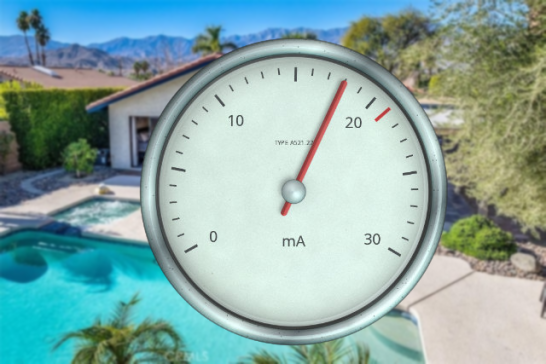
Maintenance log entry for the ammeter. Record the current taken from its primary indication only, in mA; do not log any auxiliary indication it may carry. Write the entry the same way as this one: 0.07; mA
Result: 18; mA
